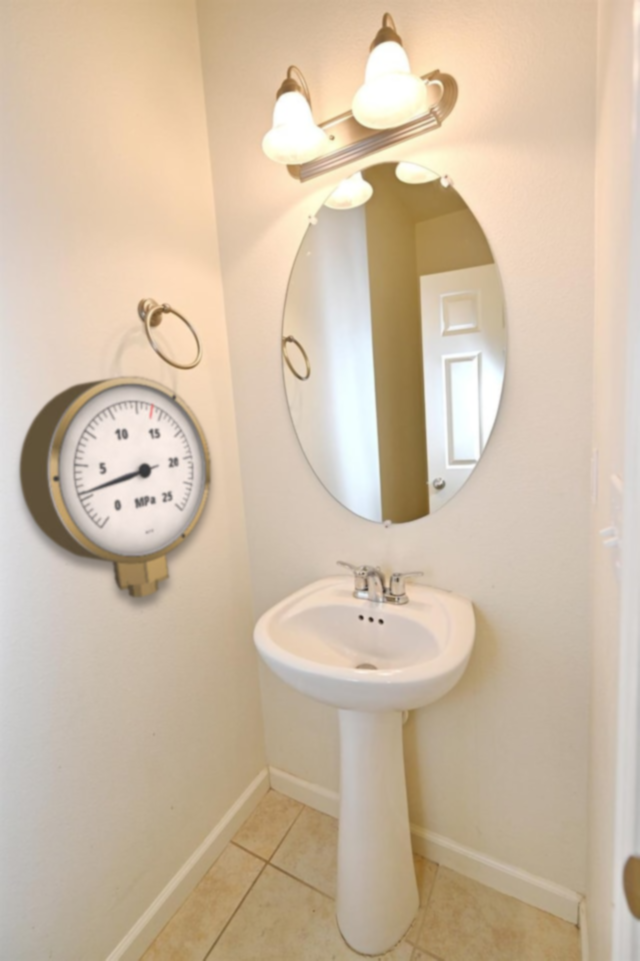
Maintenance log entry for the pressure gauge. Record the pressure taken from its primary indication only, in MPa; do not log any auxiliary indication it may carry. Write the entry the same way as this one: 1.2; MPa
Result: 3; MPa
